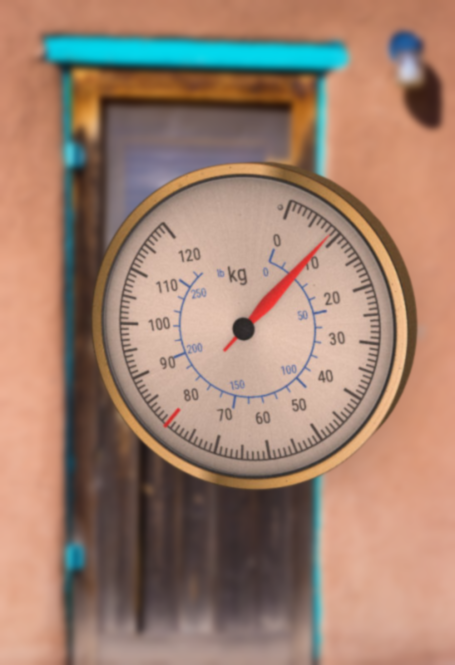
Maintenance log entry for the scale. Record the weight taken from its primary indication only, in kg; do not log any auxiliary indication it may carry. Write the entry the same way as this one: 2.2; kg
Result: 9; kg
